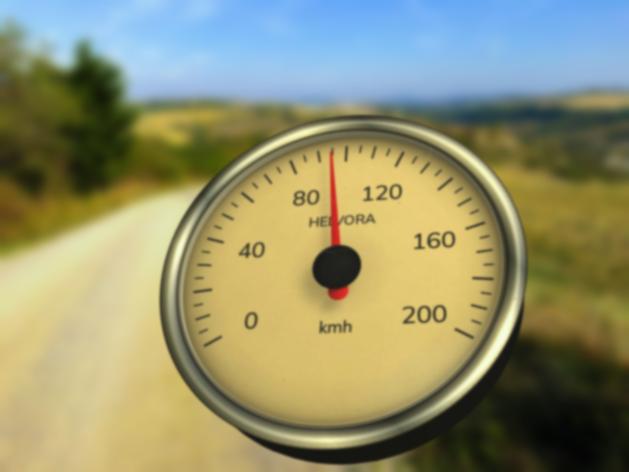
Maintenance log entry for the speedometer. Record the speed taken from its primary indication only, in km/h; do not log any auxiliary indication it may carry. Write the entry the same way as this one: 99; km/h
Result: 95; km/h
